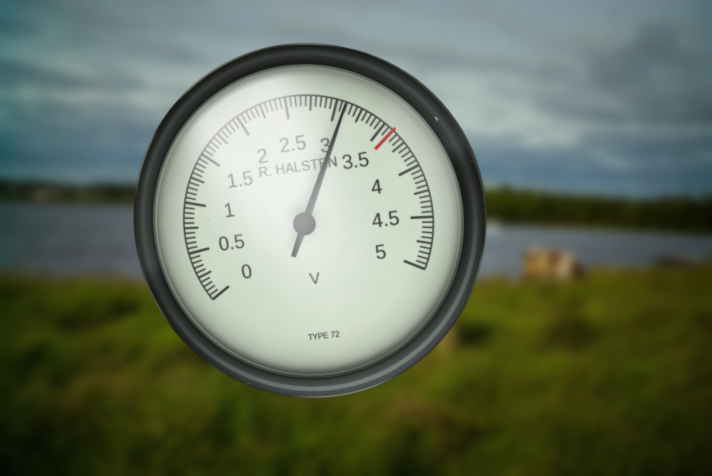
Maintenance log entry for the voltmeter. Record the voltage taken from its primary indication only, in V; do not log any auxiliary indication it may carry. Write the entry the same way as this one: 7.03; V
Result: 3.1; V
